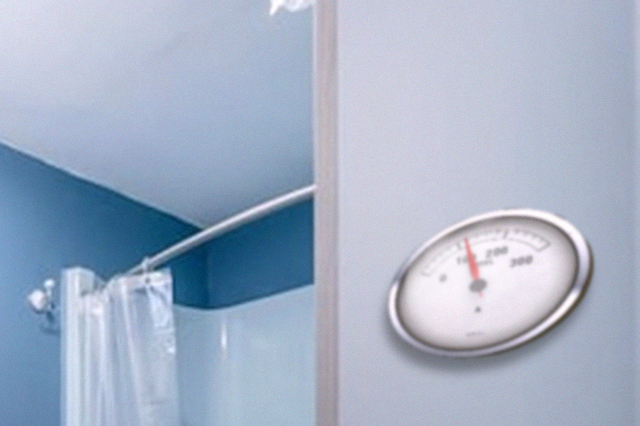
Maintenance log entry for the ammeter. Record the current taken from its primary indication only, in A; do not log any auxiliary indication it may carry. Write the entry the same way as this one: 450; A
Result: 120; A
